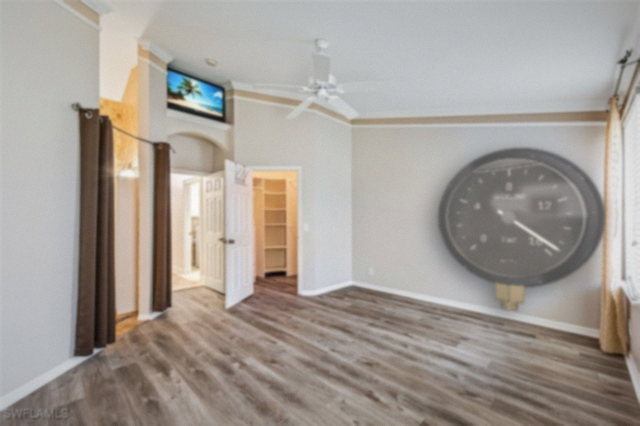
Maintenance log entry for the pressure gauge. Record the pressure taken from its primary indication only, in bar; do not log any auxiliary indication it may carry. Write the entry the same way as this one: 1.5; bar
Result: 15.5; bar
